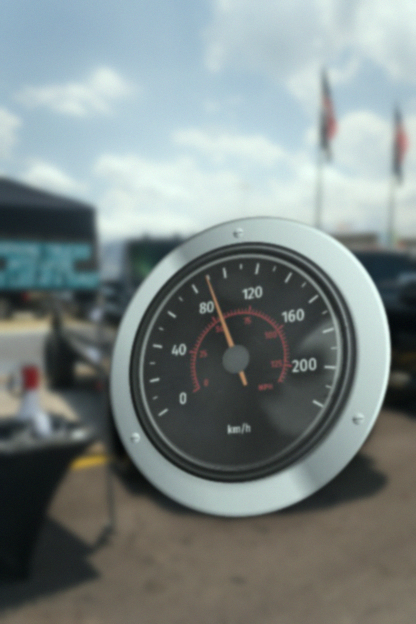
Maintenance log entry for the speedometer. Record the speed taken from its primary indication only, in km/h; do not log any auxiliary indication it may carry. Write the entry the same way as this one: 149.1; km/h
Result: 90; km/h
